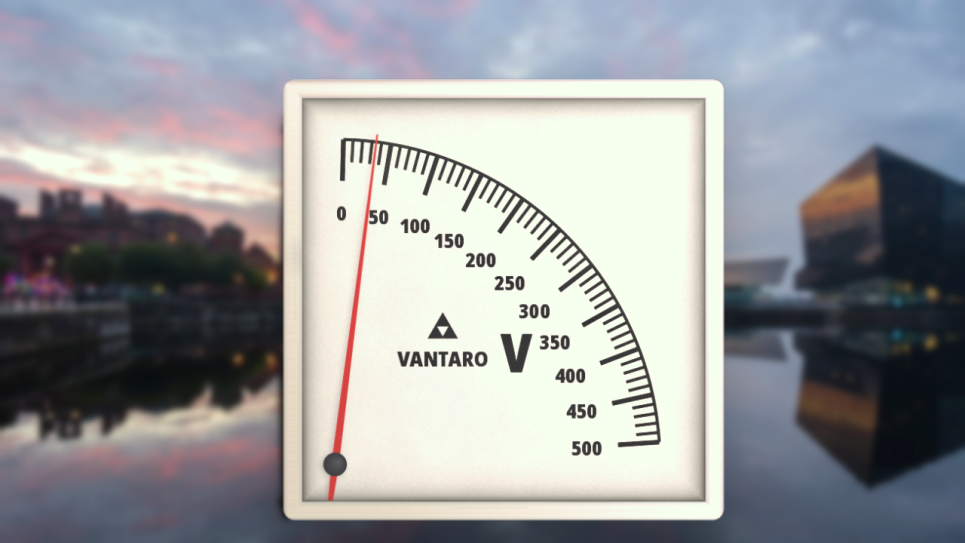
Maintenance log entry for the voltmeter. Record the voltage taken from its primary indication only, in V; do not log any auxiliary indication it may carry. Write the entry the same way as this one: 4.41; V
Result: 35; V
